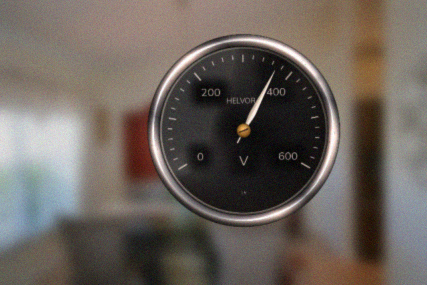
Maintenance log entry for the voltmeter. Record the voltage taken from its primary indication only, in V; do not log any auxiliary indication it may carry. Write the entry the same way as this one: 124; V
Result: 370; V
